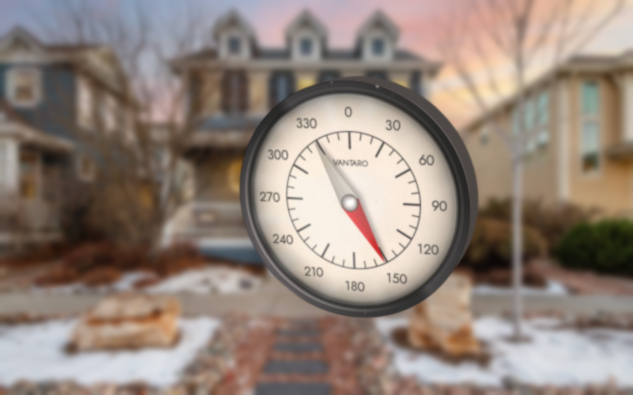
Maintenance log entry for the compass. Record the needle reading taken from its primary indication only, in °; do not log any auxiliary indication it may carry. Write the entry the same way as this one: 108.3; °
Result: 150; °
